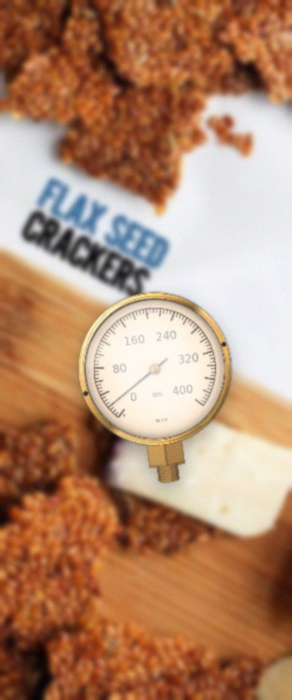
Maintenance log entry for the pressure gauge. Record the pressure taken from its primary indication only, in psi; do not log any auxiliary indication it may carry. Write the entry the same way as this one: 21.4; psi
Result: 20; psi
